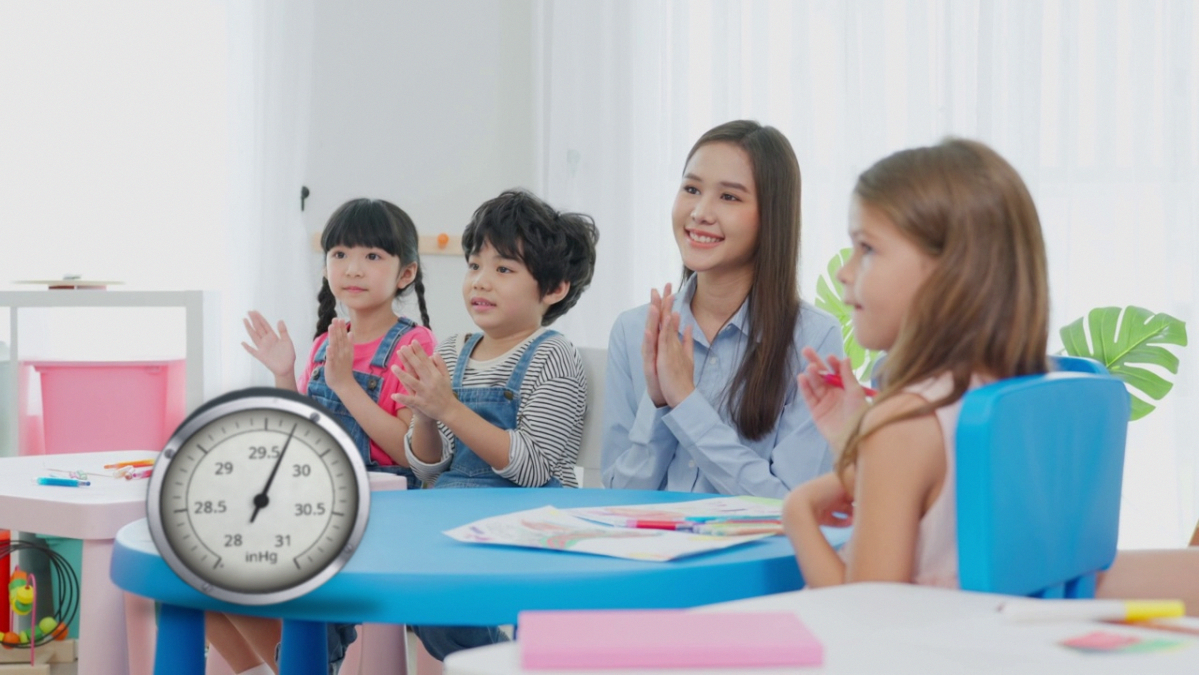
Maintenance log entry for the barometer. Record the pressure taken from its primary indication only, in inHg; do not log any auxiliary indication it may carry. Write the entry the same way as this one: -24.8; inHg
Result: 29.7; inHg
